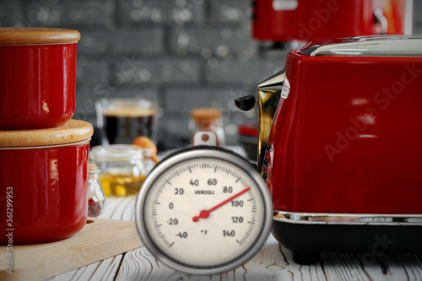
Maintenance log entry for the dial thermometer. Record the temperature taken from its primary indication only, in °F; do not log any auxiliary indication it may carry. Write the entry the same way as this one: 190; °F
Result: 90; °F
